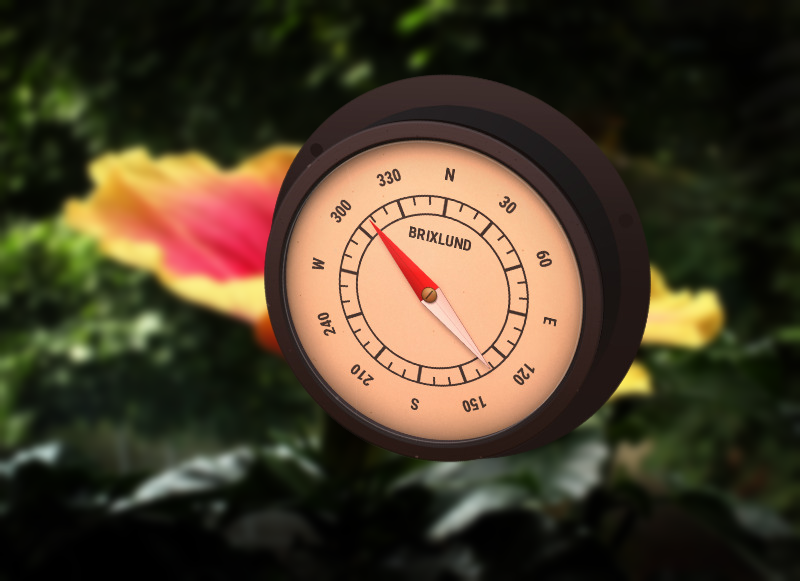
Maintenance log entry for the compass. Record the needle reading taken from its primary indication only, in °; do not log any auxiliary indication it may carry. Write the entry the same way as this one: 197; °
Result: 310; °
